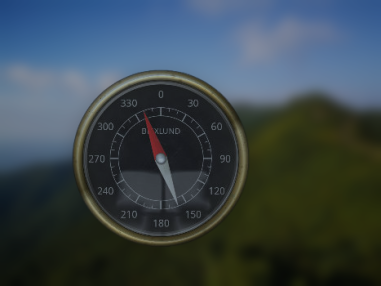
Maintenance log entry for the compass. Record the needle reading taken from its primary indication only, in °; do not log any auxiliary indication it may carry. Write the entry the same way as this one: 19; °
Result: 340; °
